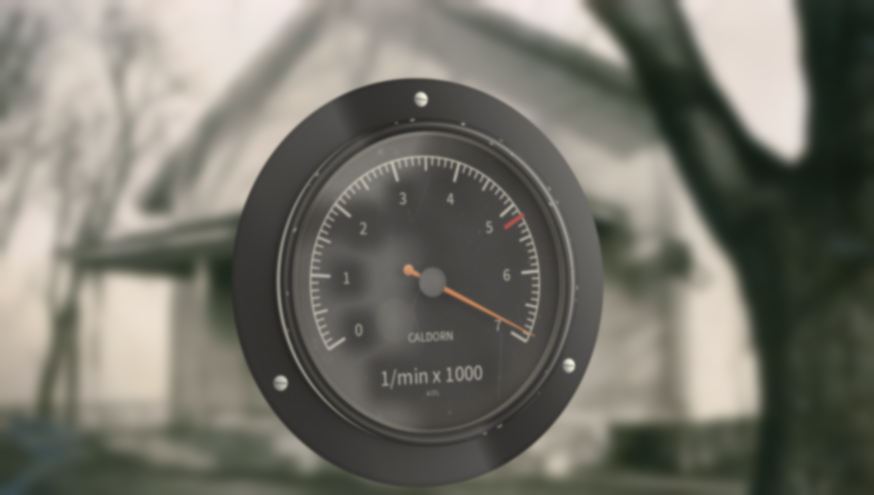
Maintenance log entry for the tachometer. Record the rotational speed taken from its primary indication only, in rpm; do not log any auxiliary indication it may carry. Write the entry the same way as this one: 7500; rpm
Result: 6900; rpm
